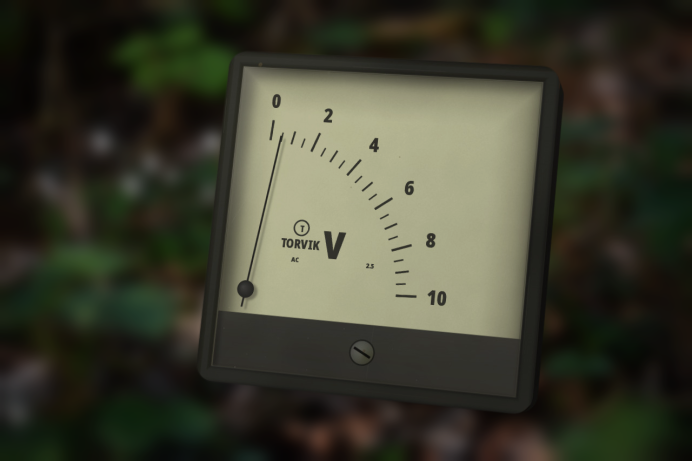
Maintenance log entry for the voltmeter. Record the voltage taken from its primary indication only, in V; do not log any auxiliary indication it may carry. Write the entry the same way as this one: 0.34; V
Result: 0.5; V
